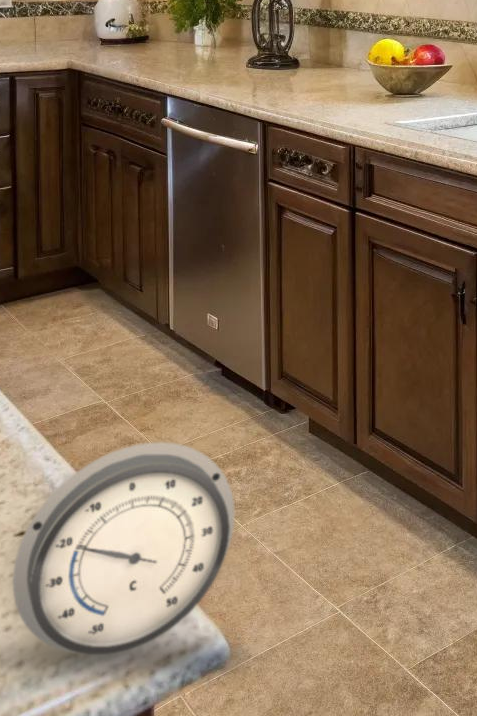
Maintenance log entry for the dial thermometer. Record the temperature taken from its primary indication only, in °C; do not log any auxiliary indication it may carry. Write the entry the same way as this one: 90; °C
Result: -20; °C
